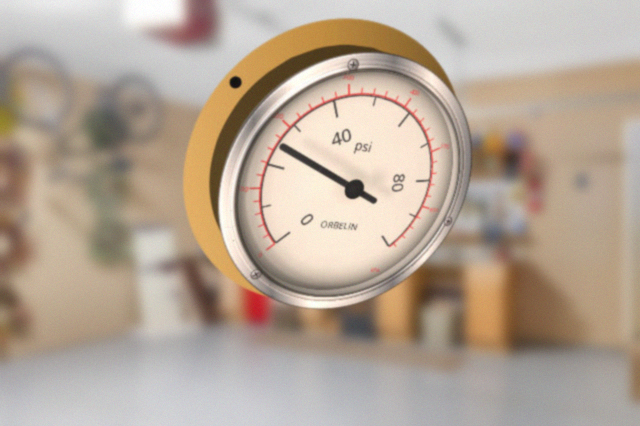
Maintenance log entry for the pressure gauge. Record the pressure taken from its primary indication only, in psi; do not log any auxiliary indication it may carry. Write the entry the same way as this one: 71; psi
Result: 25; psi
